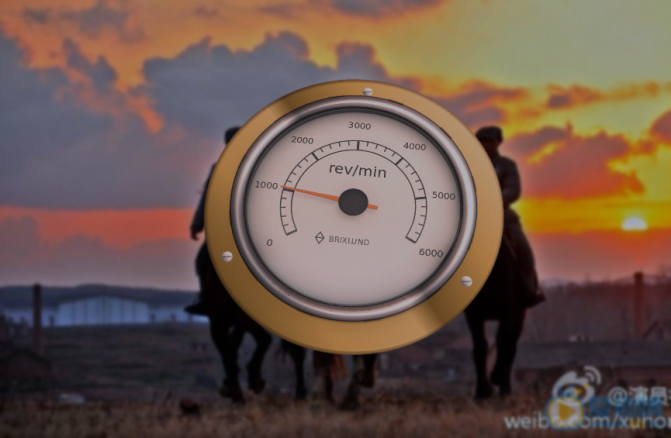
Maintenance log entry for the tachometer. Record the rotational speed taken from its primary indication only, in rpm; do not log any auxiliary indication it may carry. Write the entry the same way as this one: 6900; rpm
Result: 1000; rpm
